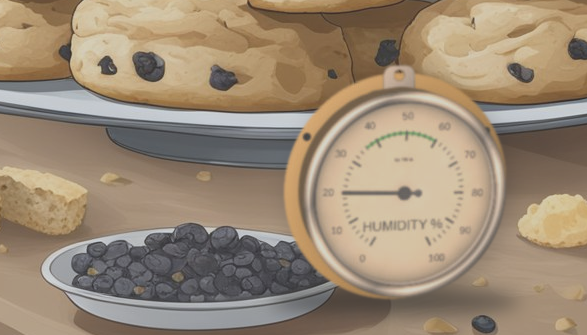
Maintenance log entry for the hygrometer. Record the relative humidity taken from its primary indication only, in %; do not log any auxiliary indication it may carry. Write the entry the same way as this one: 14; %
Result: 20; %
